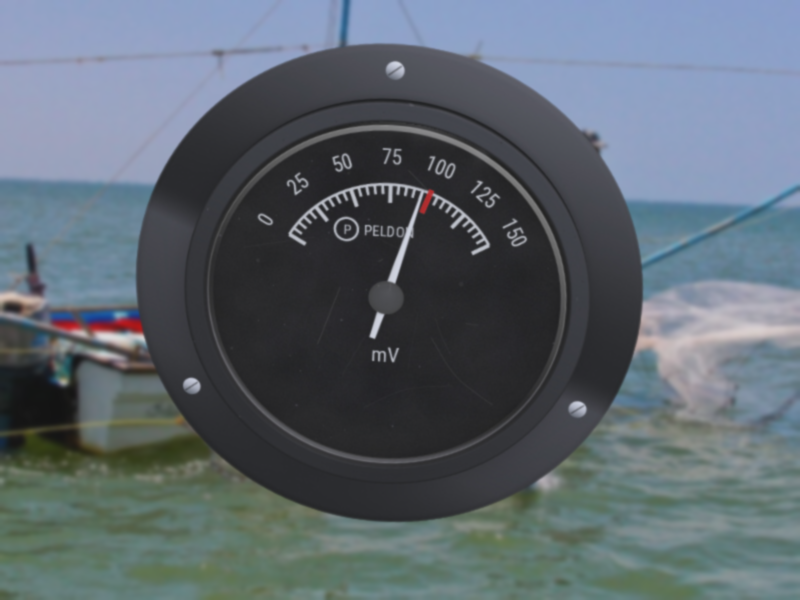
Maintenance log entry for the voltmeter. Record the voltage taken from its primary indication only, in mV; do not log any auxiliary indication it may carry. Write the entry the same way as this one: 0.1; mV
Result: 95; mV
